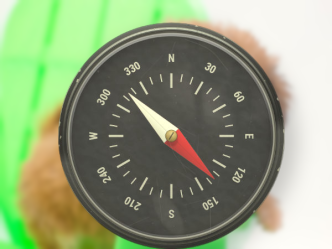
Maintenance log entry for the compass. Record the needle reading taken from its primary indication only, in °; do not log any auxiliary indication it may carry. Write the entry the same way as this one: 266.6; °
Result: 135; °
